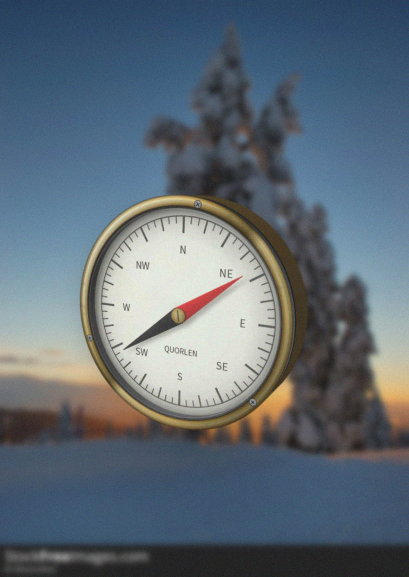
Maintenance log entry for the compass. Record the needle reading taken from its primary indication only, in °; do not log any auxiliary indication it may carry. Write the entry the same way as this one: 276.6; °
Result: 55; °
